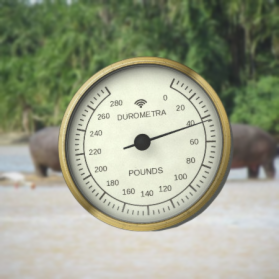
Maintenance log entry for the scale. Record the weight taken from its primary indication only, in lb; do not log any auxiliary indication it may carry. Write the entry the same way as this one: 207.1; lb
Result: 44; lb
